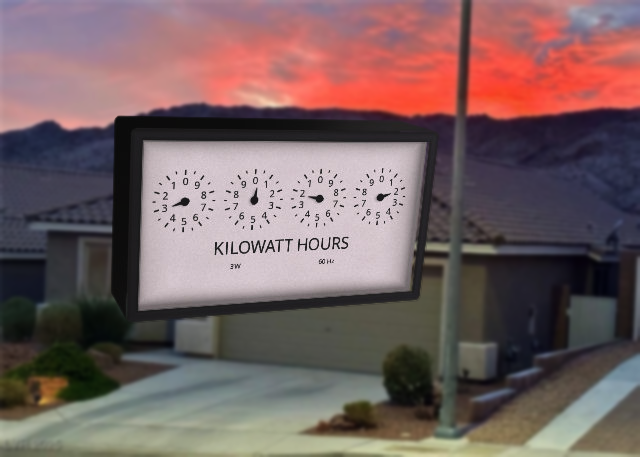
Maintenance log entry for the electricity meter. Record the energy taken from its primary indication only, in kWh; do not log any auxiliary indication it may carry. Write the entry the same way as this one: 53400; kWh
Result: 3022; kWh
